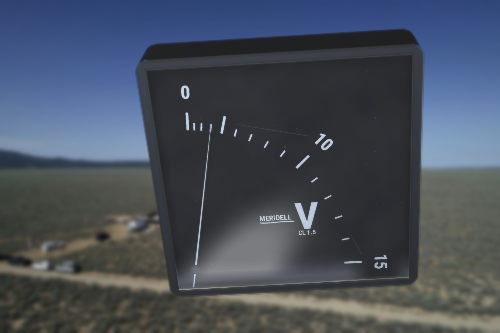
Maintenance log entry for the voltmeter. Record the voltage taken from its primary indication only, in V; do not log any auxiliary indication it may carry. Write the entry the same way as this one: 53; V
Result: 4; V
